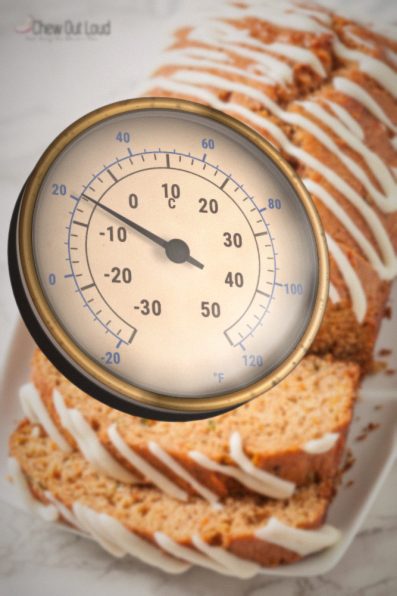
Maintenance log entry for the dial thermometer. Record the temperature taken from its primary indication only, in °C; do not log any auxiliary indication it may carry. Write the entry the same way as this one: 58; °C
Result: -6; °C
